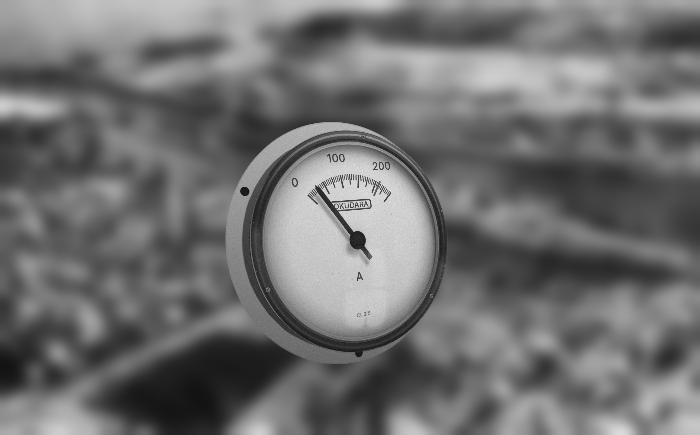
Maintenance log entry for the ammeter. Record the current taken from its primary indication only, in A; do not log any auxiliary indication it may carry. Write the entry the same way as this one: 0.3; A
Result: 25; A
